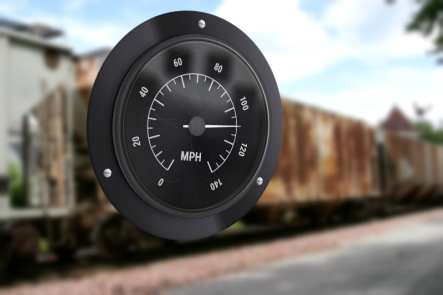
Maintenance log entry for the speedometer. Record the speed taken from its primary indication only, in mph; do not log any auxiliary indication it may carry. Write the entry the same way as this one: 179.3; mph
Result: 110; mph
